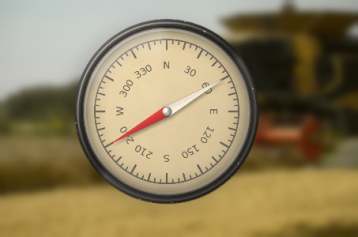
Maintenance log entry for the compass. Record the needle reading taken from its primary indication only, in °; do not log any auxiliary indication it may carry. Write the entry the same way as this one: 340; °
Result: 240; °
